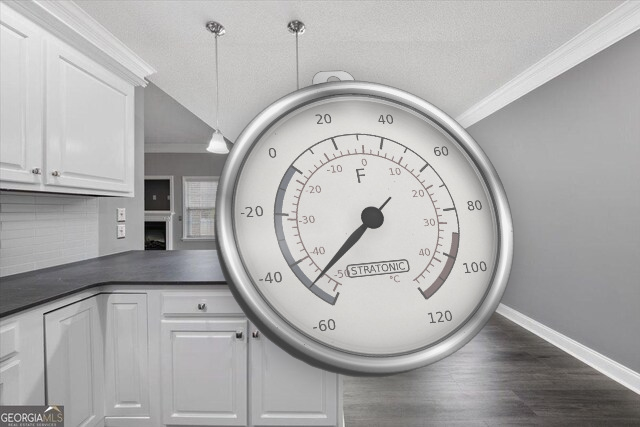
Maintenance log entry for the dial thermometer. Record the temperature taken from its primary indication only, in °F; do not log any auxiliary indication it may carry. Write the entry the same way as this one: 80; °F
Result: -50; °F
